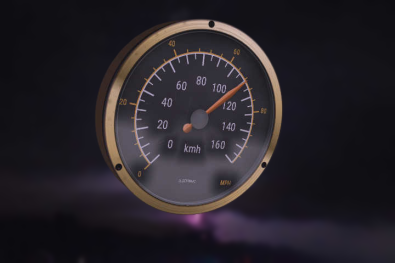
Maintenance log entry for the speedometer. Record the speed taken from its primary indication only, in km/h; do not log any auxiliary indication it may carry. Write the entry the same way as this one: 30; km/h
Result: 110; km/h
